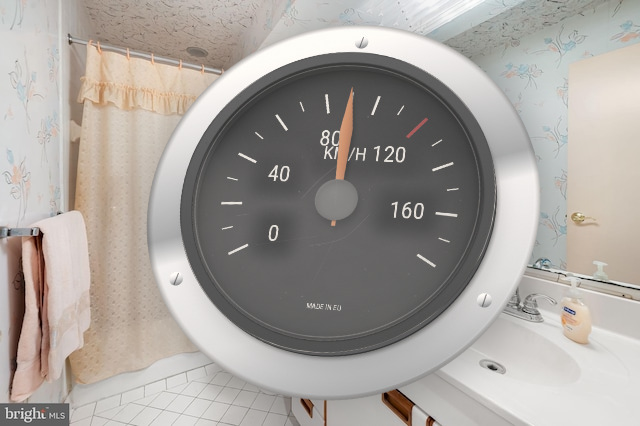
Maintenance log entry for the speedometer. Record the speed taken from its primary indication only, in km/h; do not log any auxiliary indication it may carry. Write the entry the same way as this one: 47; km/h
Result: 90; km/h
